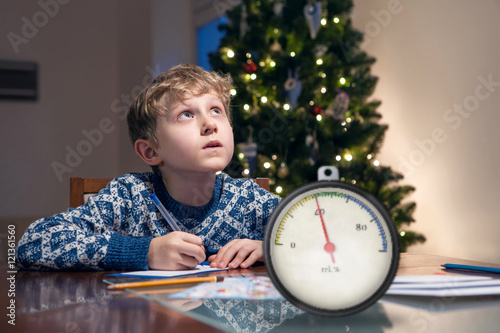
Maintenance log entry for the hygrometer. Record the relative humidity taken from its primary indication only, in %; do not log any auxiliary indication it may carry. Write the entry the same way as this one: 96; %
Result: 40; %
